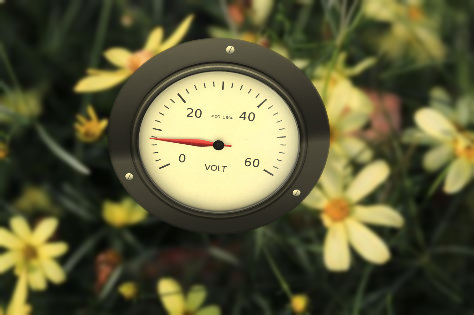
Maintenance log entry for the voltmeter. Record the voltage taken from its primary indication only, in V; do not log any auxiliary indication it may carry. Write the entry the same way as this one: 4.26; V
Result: 8; V
